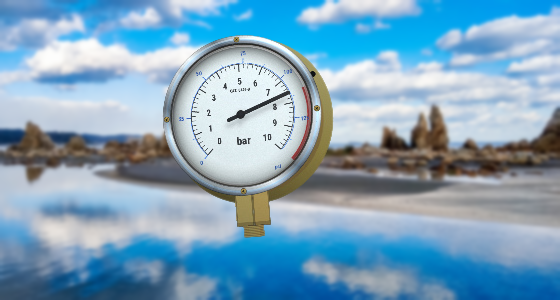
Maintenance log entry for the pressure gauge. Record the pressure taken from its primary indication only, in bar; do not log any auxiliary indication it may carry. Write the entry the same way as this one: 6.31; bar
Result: 7.6; bar
